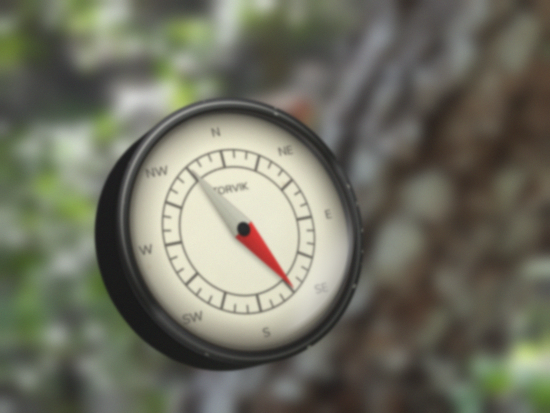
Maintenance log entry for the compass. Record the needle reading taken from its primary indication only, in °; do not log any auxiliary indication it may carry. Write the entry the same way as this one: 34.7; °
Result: 150; °
